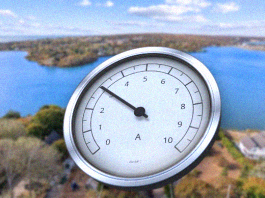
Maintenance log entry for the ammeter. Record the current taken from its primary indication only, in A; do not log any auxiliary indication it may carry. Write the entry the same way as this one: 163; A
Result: 3; A
